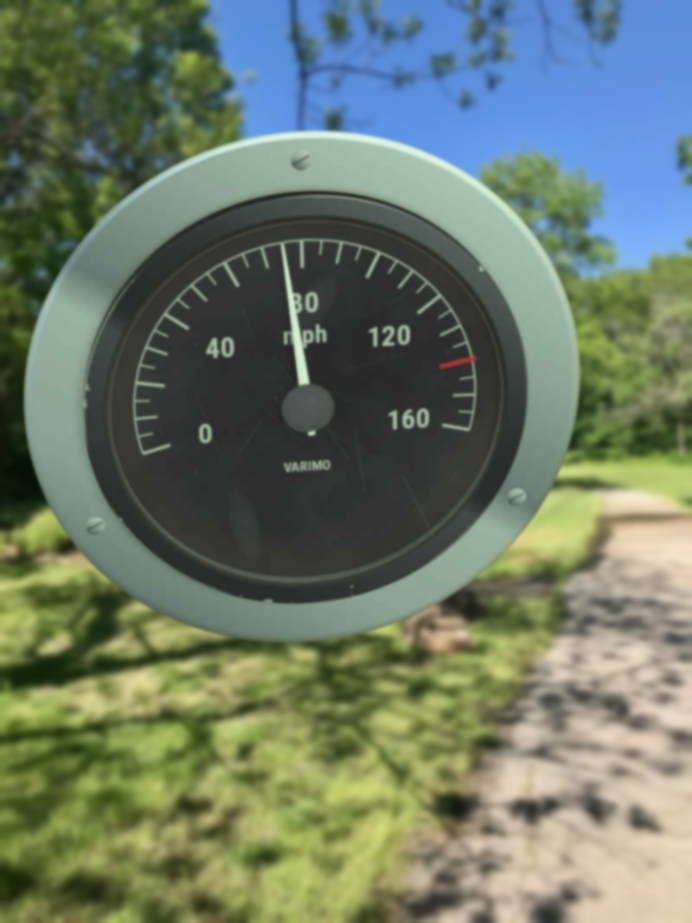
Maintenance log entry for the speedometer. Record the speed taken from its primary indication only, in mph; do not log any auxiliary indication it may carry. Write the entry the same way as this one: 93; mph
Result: 75; mph
